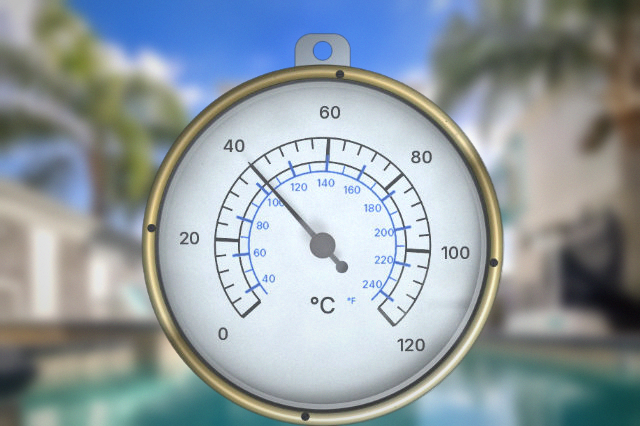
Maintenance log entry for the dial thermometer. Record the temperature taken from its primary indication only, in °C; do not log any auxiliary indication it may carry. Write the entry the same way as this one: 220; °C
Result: 40; °C
